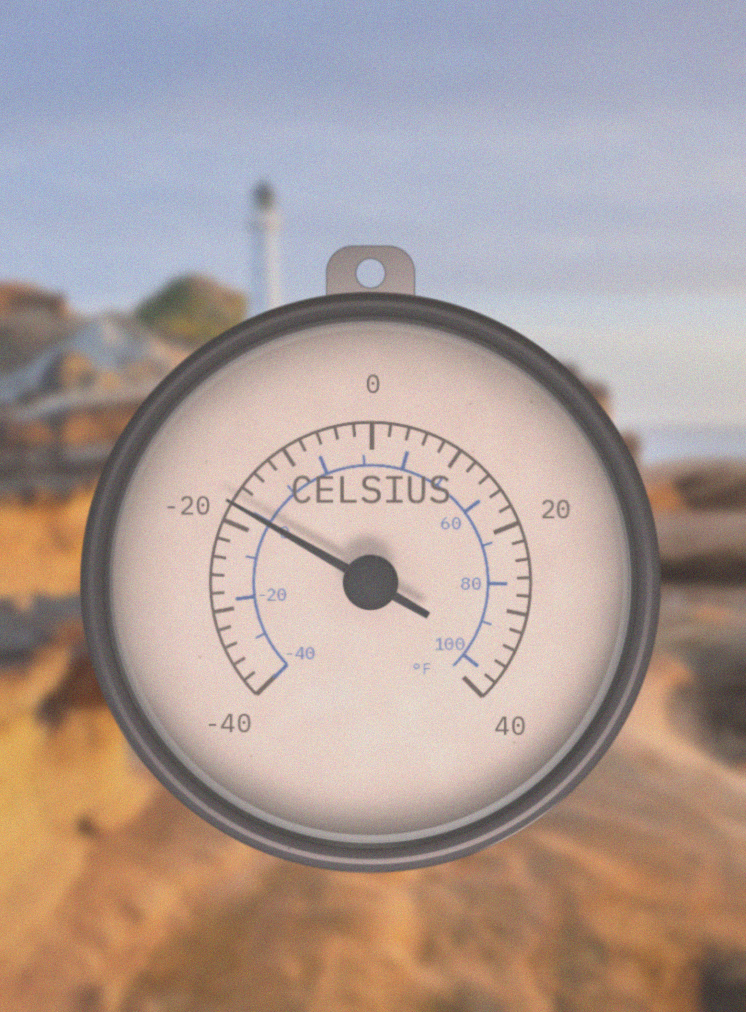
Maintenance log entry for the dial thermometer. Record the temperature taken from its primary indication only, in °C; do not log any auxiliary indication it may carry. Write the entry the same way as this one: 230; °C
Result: -18; °C
